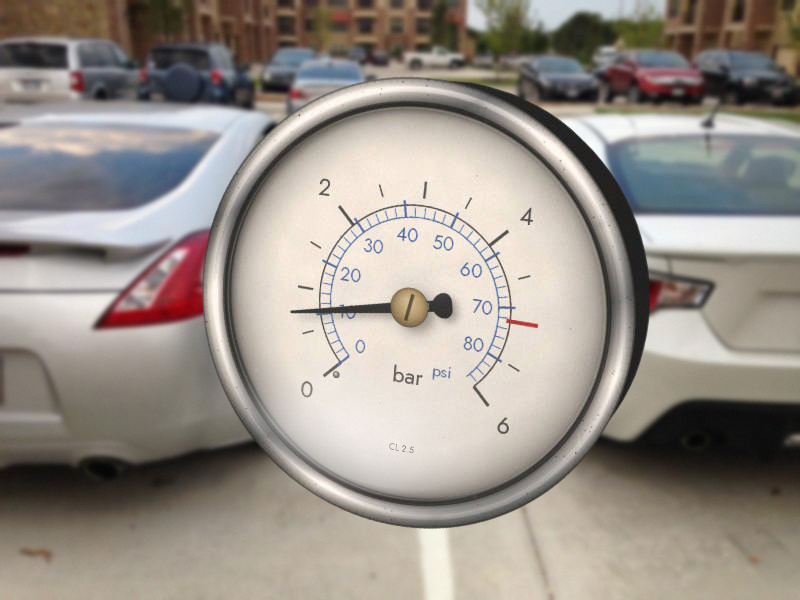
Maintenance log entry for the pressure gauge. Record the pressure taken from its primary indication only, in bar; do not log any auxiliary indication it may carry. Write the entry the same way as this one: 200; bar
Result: 0.75; bar
